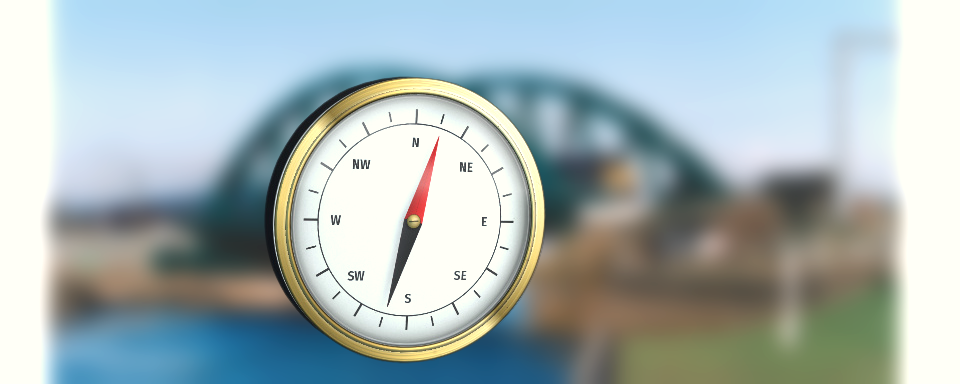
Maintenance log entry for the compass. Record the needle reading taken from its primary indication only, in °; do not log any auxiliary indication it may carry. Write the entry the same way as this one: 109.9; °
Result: 15; °
